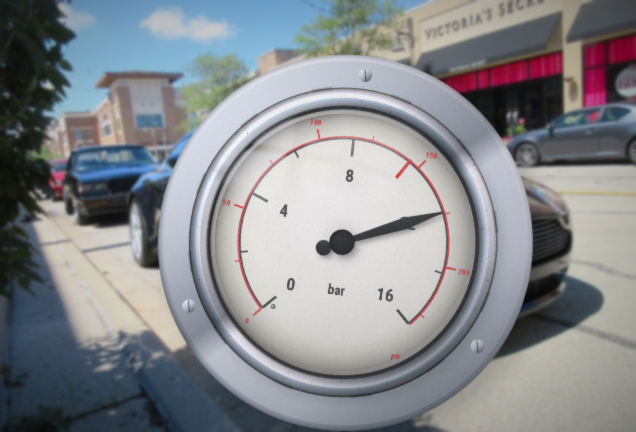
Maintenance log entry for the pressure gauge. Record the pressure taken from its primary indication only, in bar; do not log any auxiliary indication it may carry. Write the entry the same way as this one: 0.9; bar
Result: 12; bar
